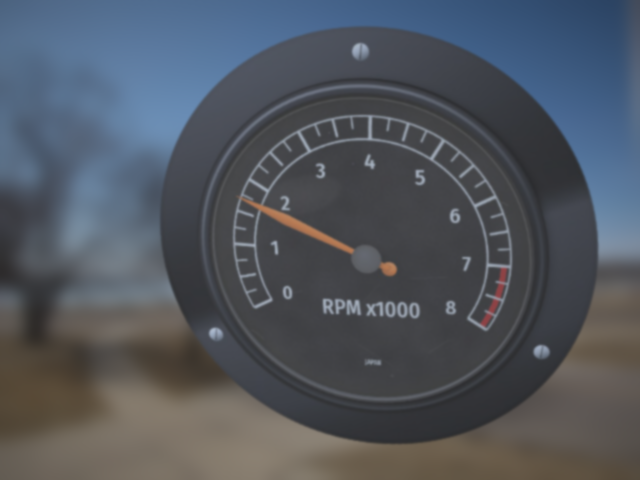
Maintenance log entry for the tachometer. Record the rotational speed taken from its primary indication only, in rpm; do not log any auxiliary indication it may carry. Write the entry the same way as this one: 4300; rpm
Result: 1750; rpm
